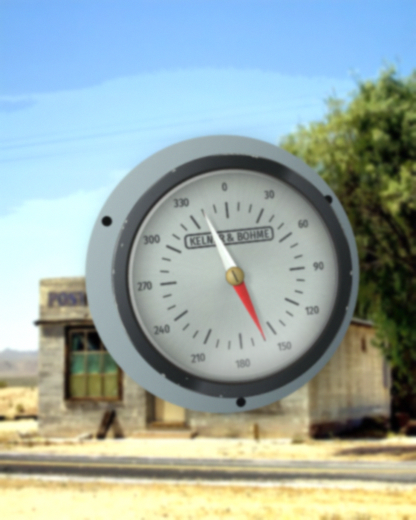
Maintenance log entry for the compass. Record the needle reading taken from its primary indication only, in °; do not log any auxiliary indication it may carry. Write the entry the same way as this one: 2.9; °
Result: 160; °
